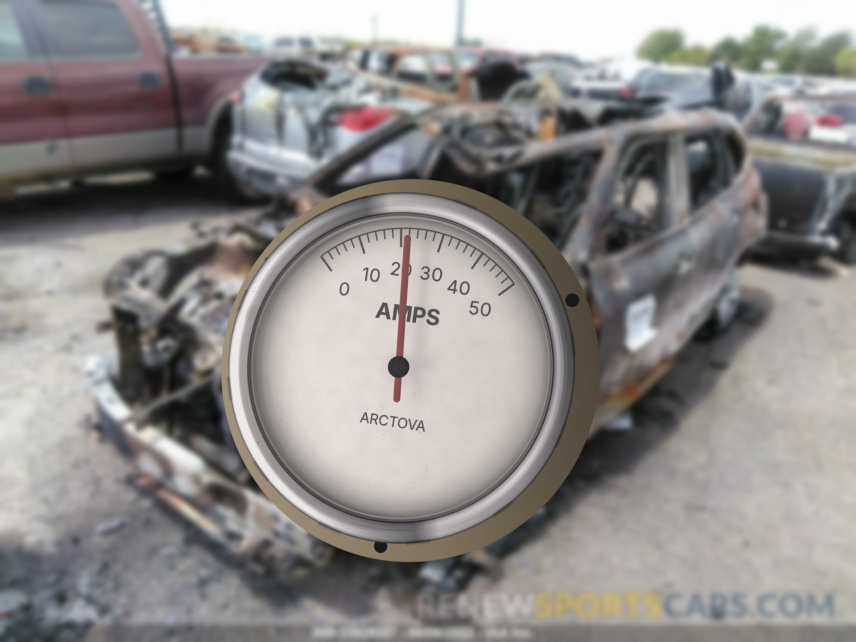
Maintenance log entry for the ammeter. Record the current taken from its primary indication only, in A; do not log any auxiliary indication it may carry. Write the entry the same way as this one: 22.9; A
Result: 22; A
